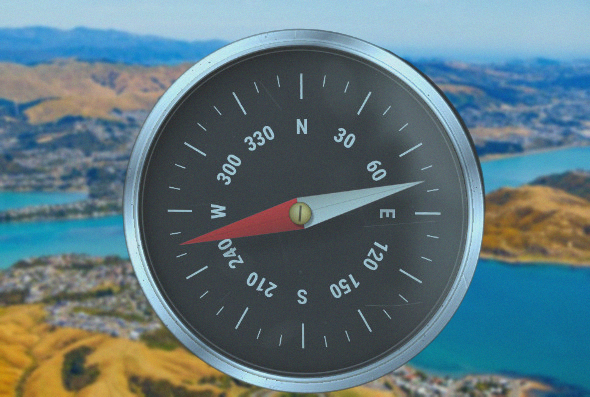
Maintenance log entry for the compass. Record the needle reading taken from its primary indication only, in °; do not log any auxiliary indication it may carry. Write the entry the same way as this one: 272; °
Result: 255; °
